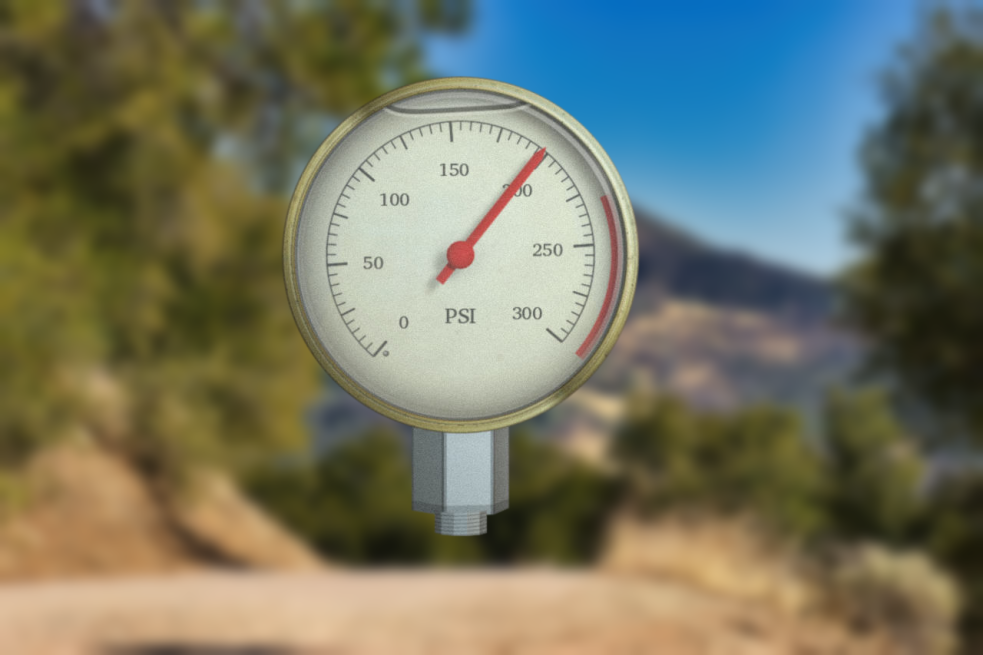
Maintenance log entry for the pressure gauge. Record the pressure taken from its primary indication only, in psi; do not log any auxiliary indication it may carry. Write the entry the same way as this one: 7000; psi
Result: 197.5; psi
